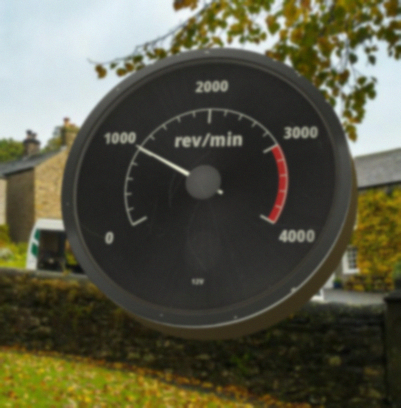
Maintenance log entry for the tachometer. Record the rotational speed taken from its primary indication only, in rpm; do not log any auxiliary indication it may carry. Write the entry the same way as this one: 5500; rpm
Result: 1000; rpm
